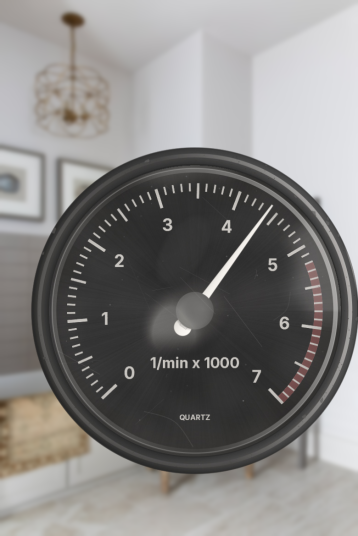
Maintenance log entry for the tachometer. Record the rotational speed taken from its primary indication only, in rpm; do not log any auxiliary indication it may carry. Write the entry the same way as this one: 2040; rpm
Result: 4400; rpm
